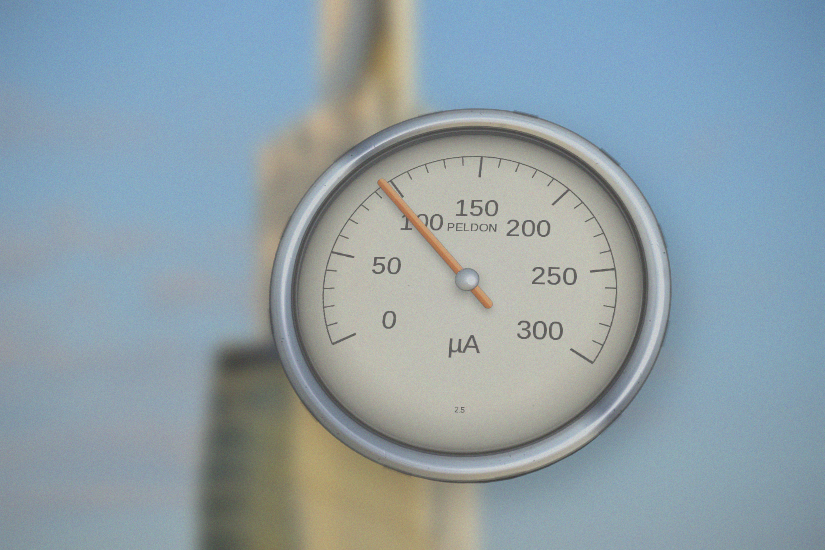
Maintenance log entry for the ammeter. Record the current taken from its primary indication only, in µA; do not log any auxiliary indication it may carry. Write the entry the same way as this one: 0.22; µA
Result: 95; µA
